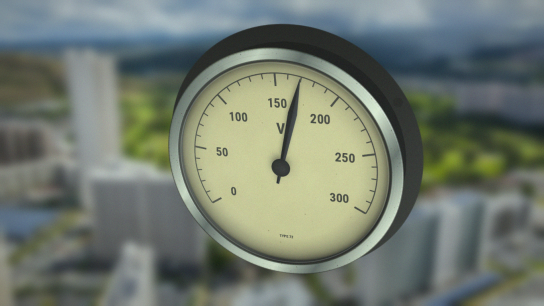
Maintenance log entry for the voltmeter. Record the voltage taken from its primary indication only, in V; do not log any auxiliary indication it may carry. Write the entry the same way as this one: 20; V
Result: 170; V
